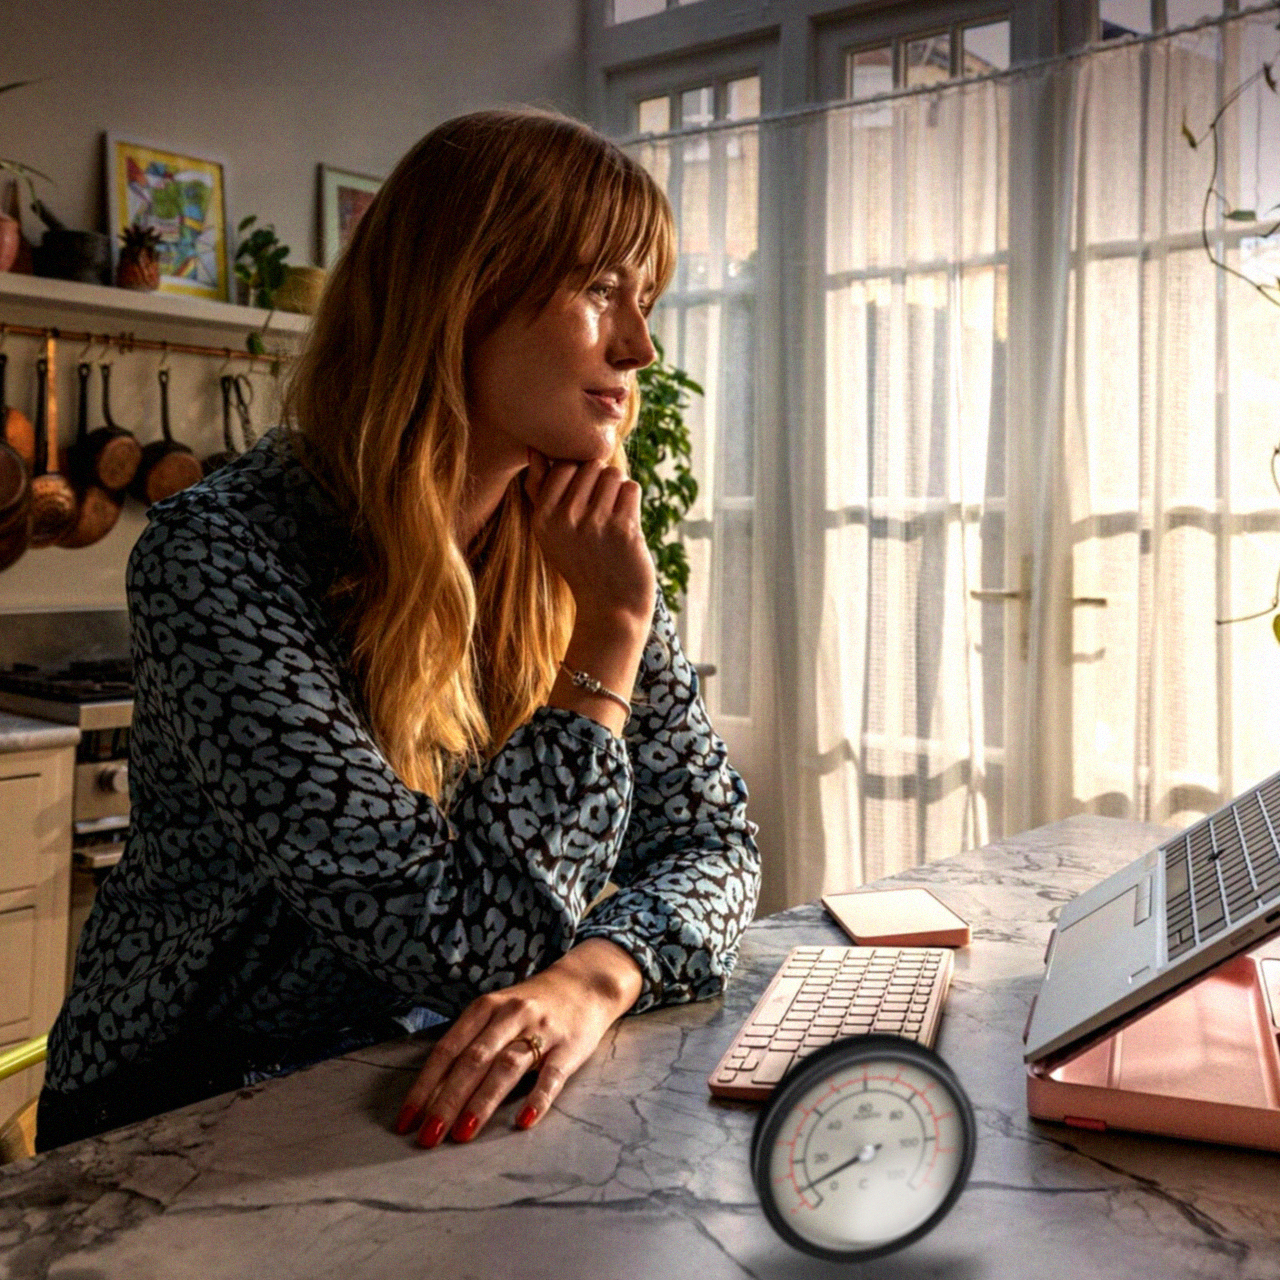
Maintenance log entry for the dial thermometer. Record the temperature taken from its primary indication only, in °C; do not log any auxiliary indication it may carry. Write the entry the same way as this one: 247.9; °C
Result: 10; °C
